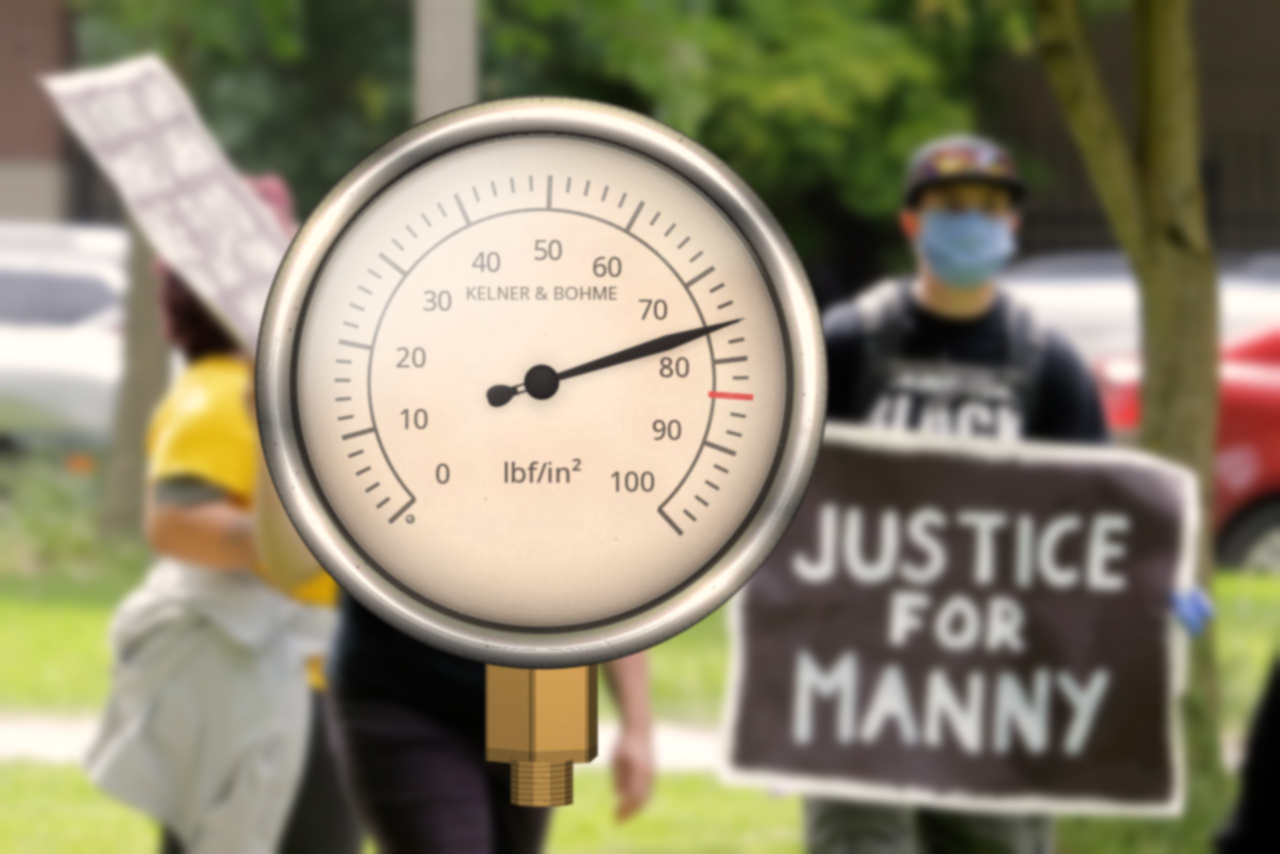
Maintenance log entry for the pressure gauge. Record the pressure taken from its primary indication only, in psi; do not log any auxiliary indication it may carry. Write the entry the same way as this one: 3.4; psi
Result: 76; psi
